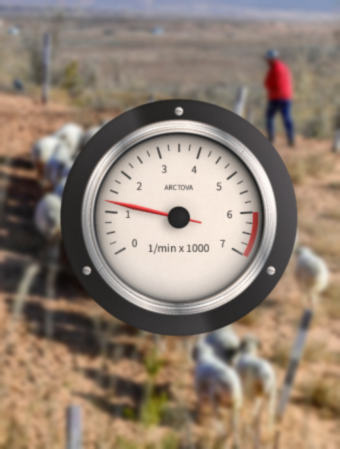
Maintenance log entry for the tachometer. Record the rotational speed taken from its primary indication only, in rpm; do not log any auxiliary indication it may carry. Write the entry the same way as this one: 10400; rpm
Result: 1250; rpm
